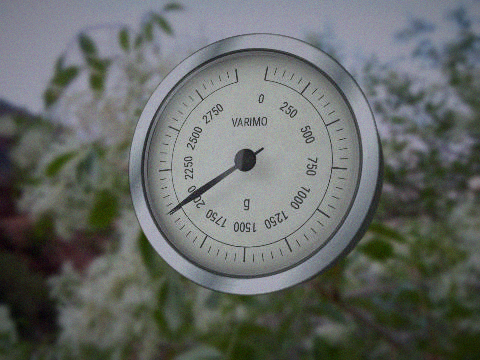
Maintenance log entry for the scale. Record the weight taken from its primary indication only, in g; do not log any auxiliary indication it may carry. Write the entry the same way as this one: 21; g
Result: 2000; g
